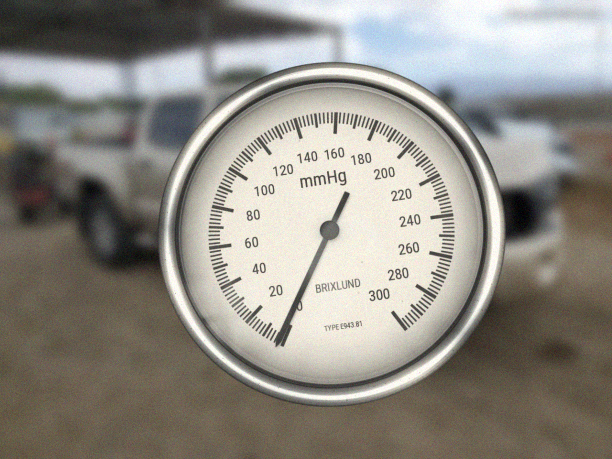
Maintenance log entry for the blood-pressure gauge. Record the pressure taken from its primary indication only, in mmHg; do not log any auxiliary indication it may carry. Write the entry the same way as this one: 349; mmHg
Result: 2; mmHg
